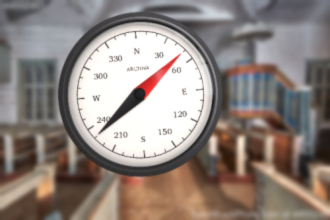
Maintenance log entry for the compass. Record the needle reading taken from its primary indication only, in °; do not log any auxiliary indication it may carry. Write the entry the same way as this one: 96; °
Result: 50; °
